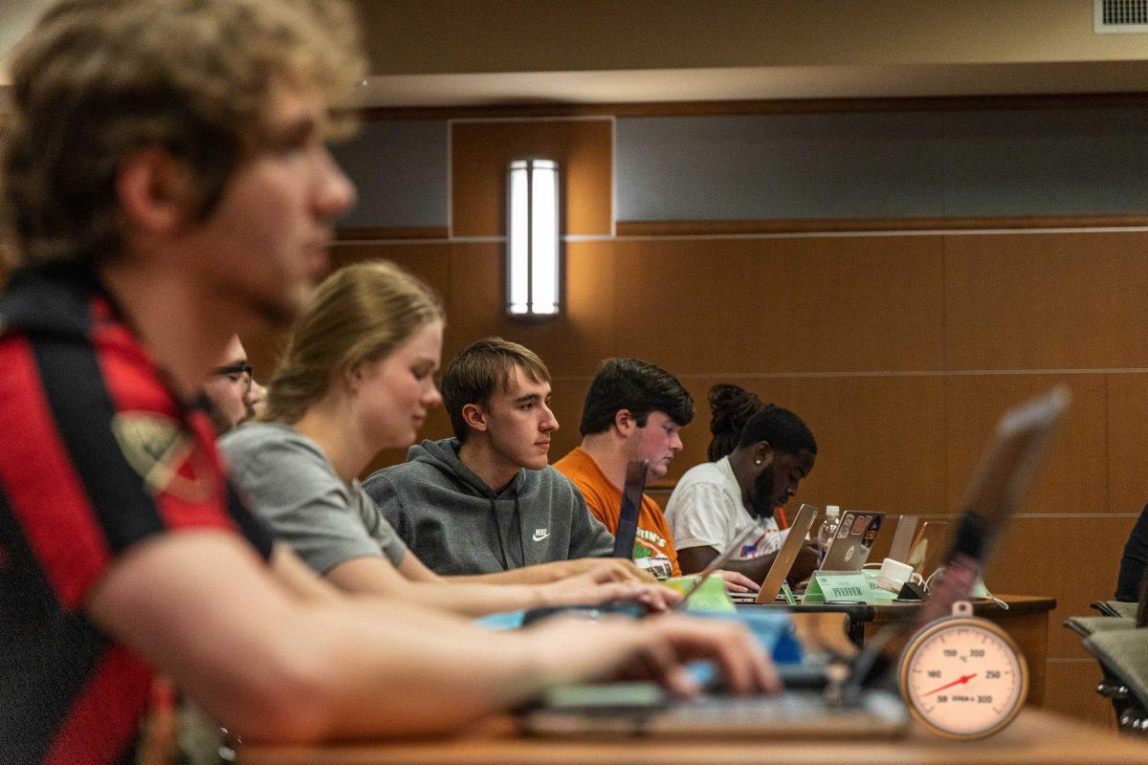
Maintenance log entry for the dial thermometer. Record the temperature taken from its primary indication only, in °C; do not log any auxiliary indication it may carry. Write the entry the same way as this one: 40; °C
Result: 70; °C
